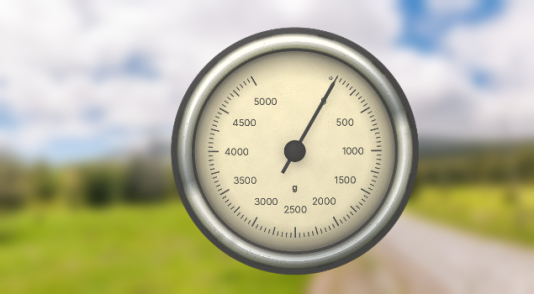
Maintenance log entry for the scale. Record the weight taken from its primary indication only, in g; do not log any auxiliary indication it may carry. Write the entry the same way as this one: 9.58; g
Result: 0; g
